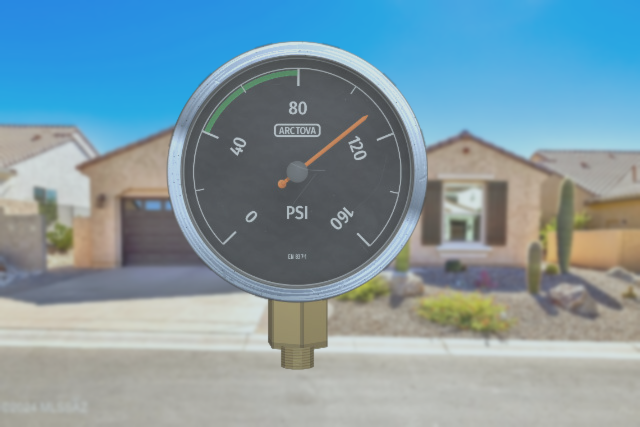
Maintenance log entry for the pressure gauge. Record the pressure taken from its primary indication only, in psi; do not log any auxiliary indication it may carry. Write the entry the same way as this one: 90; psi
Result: 110; psi
